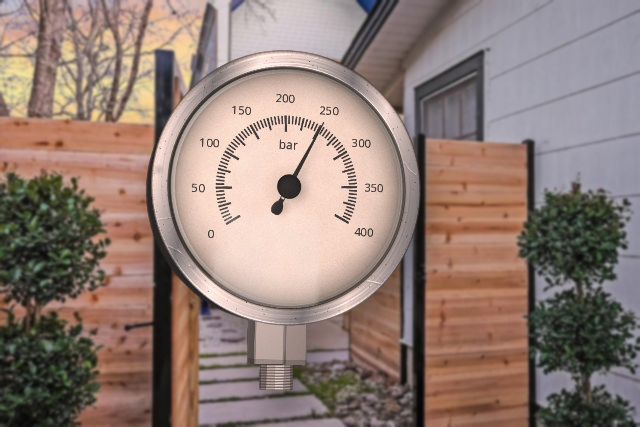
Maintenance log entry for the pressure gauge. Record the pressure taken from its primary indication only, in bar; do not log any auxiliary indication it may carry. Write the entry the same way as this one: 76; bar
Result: 250; bar
